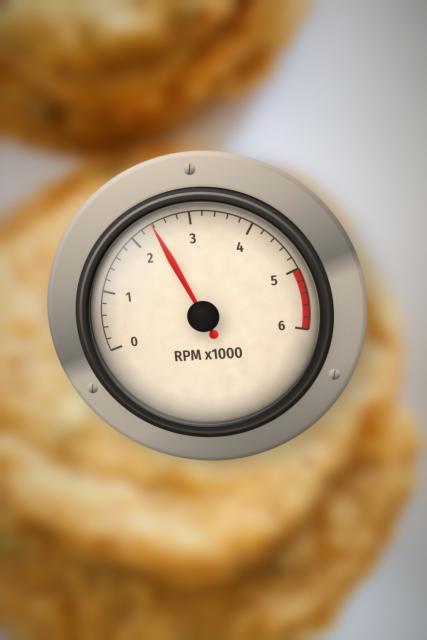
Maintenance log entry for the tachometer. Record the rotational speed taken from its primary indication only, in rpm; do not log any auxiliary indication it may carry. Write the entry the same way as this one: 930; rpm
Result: 2400; rpm
